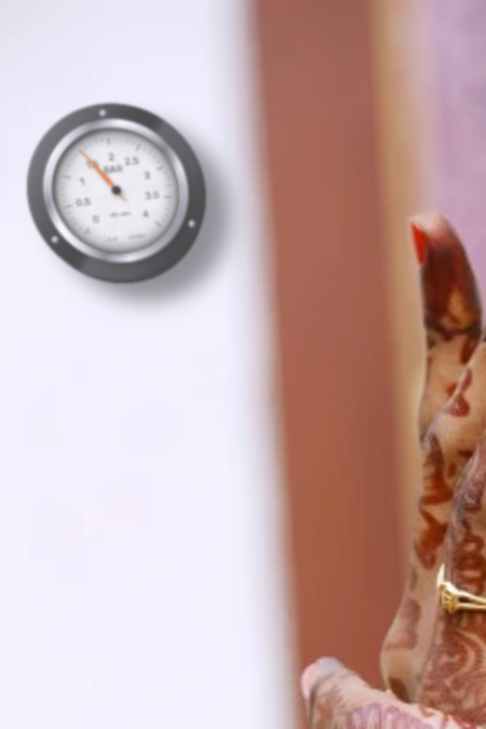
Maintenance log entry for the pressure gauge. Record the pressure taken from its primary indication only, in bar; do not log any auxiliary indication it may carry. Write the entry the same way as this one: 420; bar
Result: 1.5; bar
